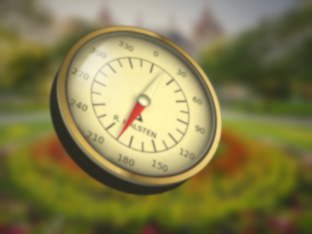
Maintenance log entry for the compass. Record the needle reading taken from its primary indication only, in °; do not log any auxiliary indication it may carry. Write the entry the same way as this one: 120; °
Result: 195; °
